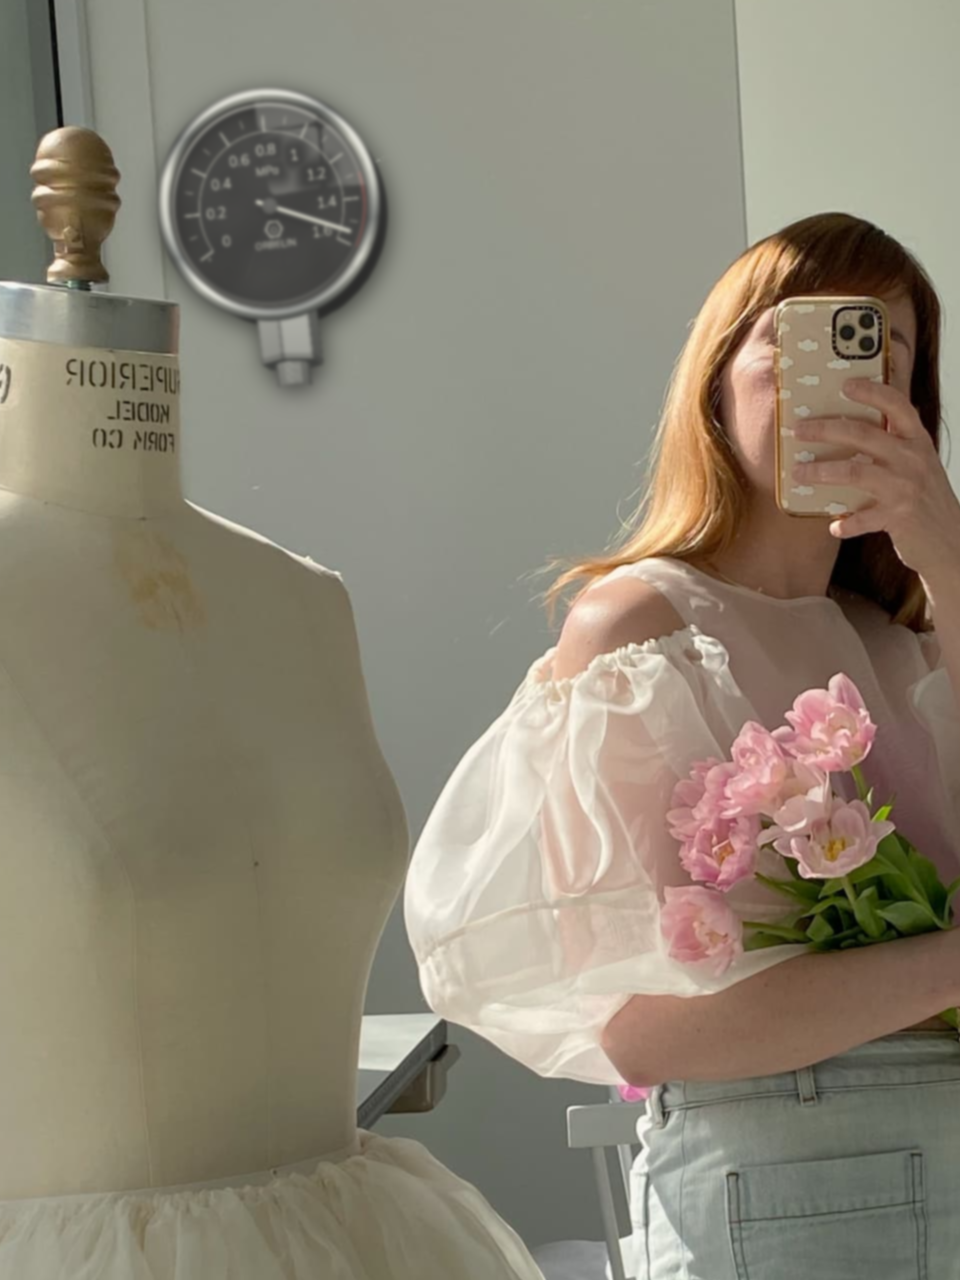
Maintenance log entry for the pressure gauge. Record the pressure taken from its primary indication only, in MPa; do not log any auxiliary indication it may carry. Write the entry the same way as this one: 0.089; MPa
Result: 1.55; MPa
